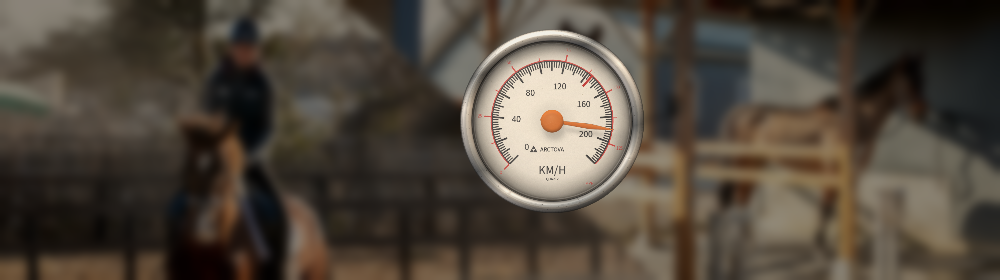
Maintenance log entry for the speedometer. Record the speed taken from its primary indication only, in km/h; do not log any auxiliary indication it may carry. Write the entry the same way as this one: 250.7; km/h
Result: 190; km/h
